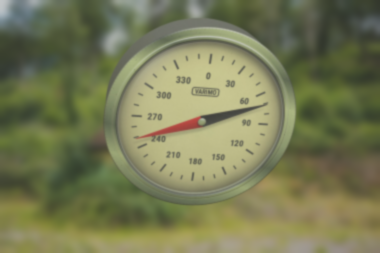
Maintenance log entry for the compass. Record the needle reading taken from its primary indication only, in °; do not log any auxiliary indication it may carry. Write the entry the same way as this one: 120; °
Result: 250; °
